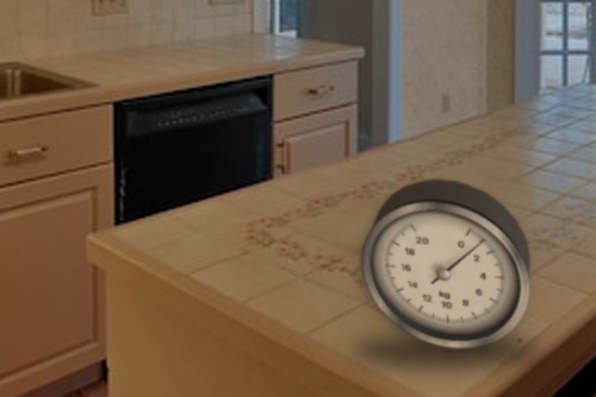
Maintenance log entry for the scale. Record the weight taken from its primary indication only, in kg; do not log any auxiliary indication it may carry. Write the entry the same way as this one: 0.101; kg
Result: 1; kg
